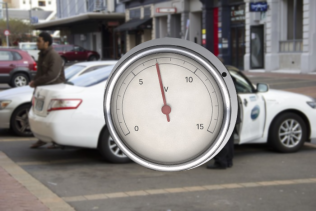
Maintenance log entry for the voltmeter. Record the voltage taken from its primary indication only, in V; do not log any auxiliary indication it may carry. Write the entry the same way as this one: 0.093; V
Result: 7; V
